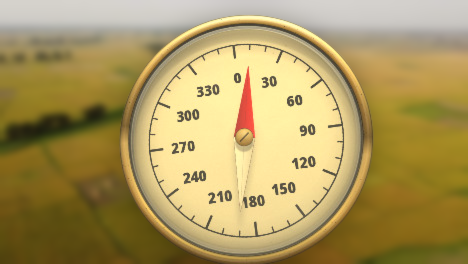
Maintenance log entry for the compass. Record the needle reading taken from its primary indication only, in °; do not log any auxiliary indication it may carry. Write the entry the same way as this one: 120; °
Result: 10; °
